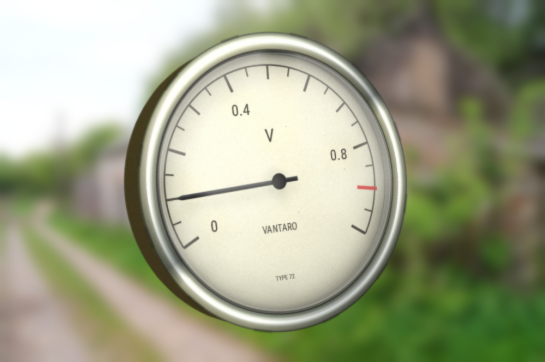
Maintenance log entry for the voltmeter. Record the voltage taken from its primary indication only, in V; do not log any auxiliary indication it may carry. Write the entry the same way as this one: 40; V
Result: 0.1; V
